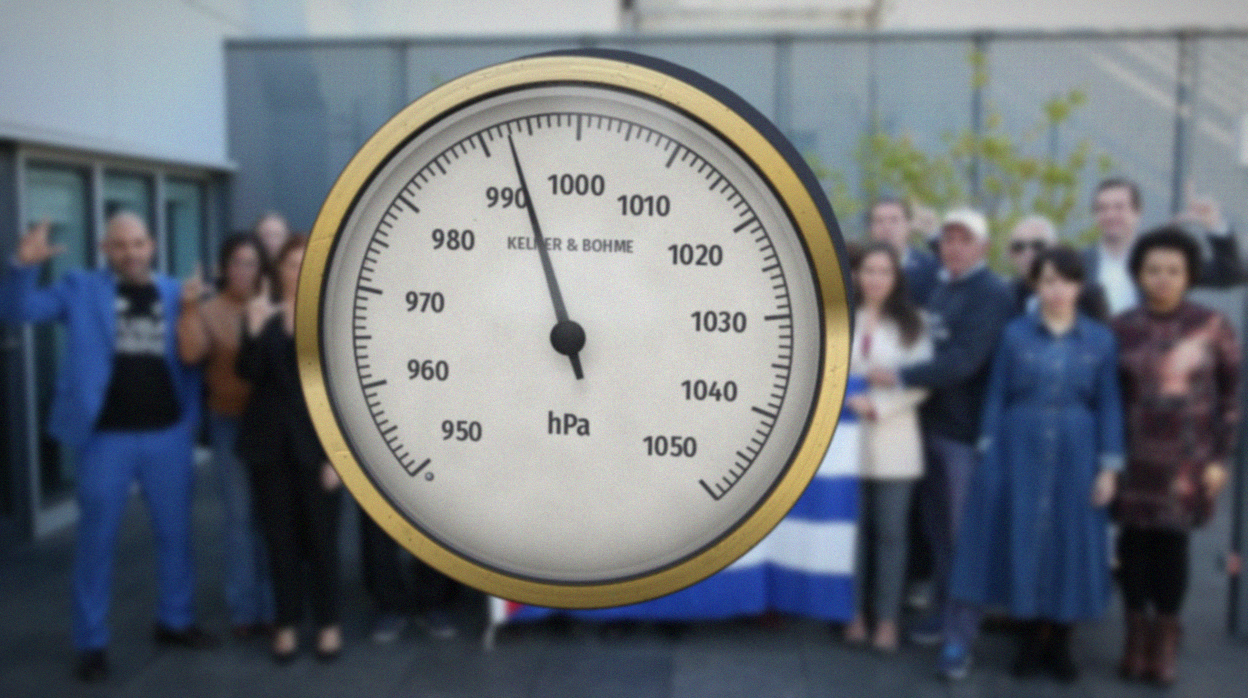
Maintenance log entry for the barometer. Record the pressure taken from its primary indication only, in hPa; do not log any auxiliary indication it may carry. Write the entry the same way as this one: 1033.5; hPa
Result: 993; hPa
